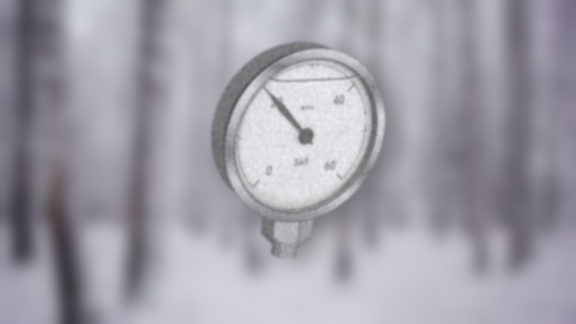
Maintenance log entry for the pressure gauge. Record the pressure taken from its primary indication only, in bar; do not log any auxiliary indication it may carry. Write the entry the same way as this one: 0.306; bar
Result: 20; bar
